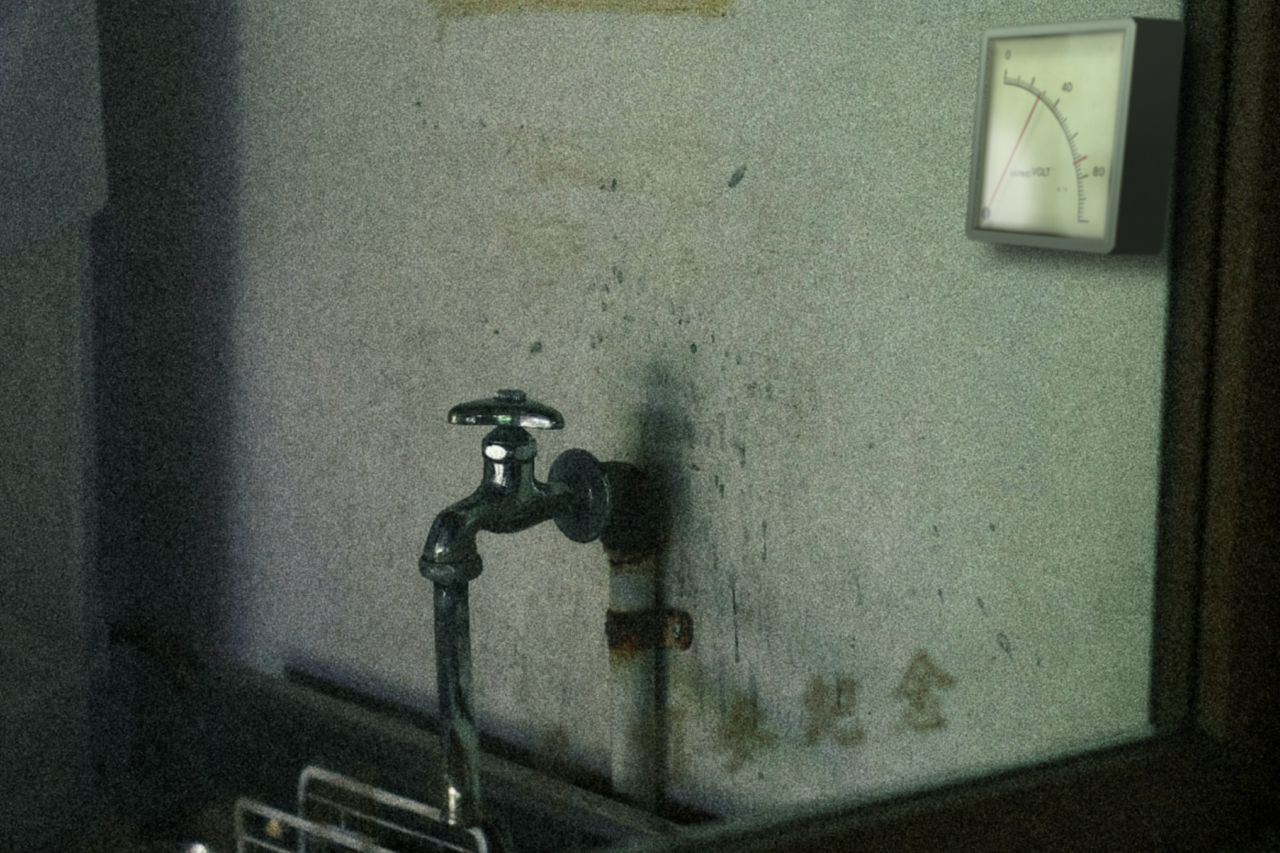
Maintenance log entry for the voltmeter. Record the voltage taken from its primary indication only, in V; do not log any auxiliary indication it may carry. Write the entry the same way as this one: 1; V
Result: 30; V
